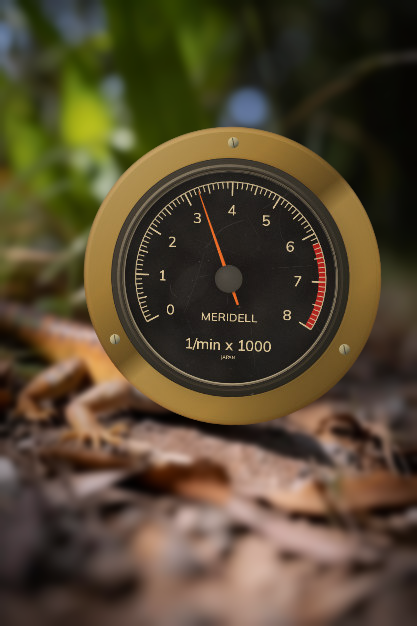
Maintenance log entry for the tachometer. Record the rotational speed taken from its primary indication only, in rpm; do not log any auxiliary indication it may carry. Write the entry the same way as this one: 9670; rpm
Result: 3300; rpm
